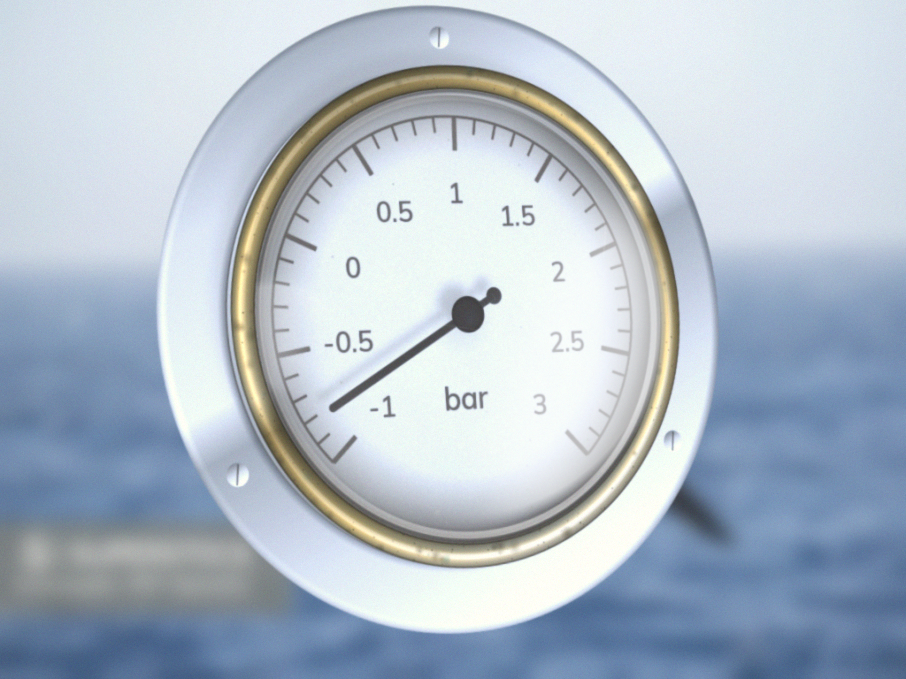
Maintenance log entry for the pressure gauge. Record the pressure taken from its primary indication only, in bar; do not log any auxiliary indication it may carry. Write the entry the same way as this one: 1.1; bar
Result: -0.8; bar
